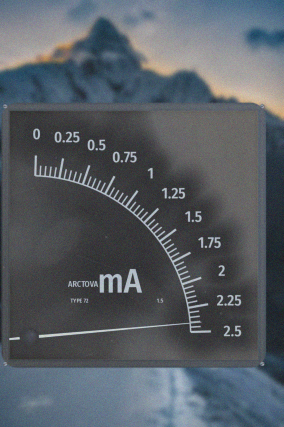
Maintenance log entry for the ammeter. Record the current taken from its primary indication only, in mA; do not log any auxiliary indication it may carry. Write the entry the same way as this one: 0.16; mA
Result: 2.4; mA
